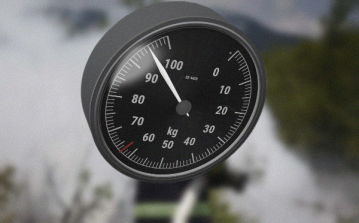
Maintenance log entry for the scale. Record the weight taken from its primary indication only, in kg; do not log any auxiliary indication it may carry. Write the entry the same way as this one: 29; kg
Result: 95; kg
